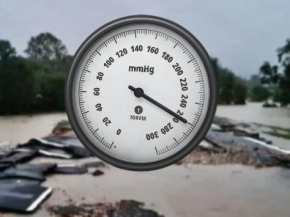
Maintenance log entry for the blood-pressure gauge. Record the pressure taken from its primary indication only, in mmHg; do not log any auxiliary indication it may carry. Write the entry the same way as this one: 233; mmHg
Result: 260; mmHg
